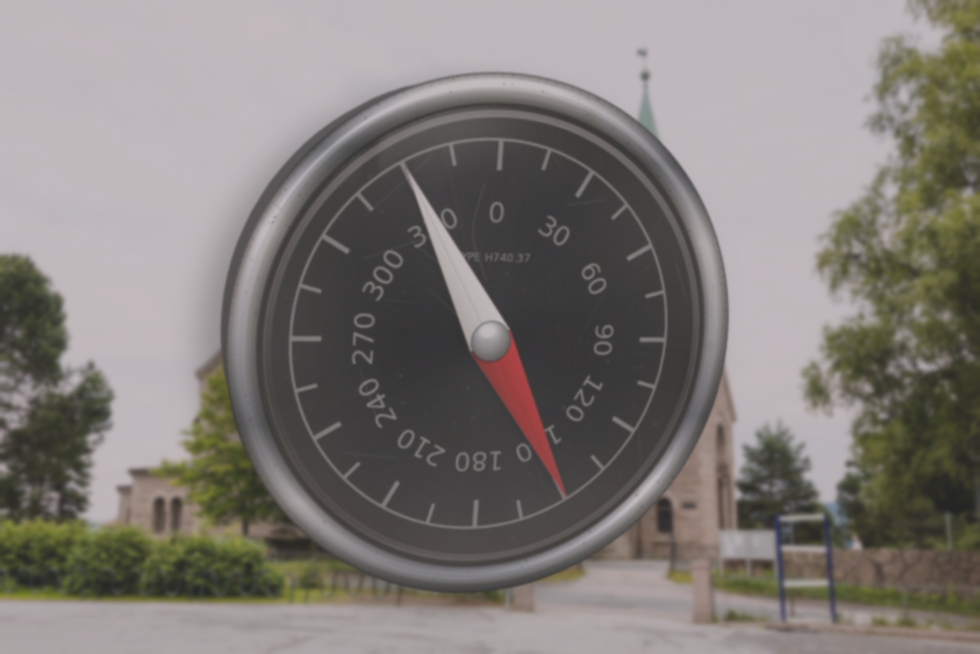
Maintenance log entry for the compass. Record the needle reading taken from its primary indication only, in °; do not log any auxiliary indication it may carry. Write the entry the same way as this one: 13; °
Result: 150; °
